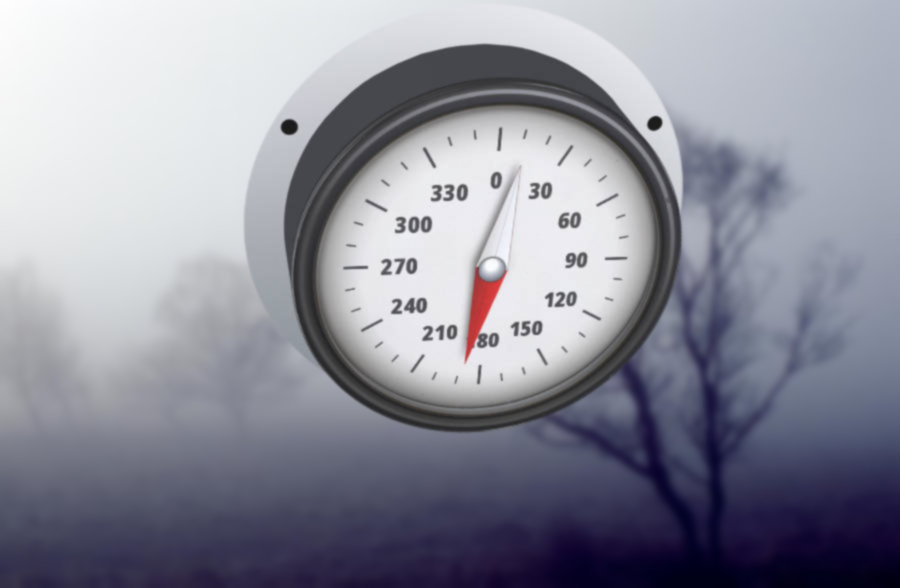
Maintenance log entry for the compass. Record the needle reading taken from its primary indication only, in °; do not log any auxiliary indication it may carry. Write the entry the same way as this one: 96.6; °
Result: 190; °
